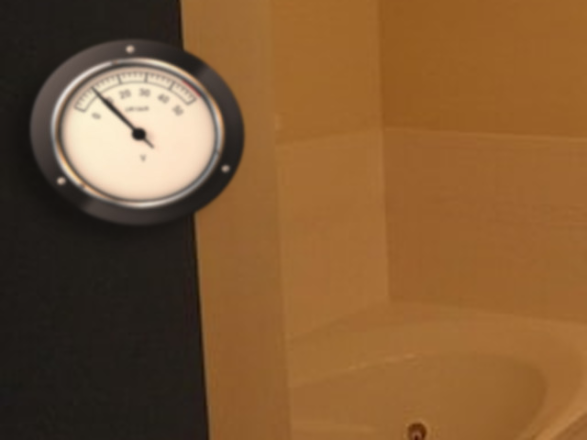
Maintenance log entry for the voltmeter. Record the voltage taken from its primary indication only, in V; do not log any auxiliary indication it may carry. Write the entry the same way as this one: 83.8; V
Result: 10; V
